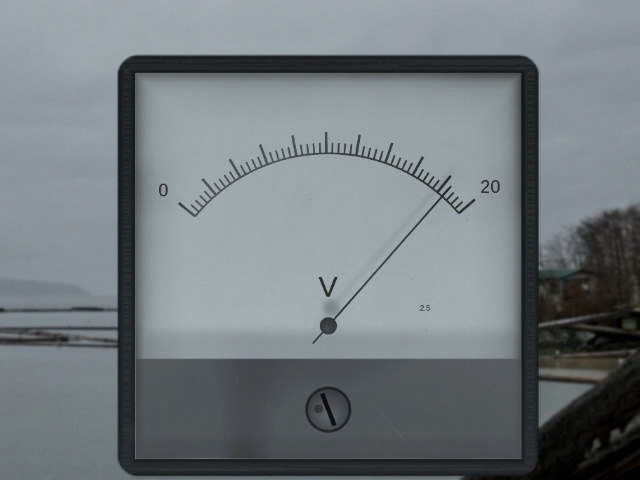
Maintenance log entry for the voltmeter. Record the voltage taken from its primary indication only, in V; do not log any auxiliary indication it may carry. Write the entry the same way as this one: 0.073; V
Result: 18.4; V
